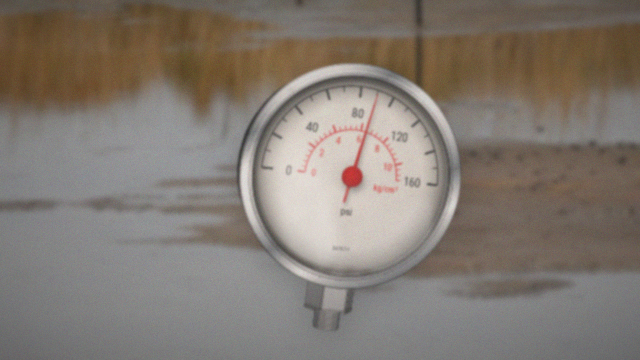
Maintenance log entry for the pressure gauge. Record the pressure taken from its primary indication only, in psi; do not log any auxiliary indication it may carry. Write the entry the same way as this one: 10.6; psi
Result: 90; psi
